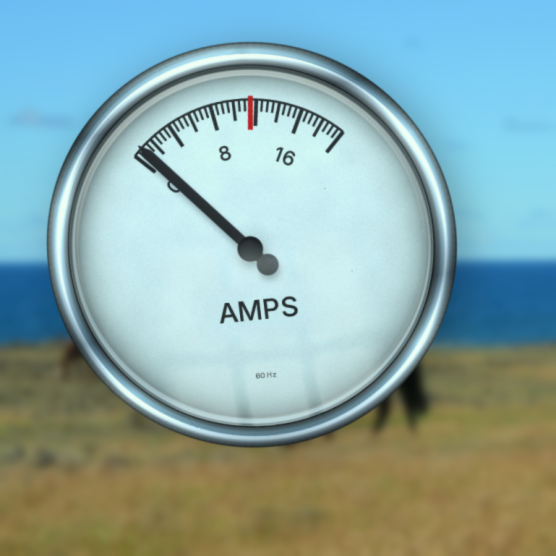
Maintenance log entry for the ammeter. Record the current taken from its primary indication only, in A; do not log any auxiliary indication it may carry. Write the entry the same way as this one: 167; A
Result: 1; A
